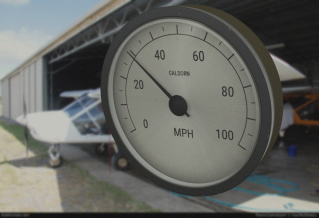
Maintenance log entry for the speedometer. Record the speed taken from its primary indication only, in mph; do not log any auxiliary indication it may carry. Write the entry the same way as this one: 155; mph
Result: 30; mph
